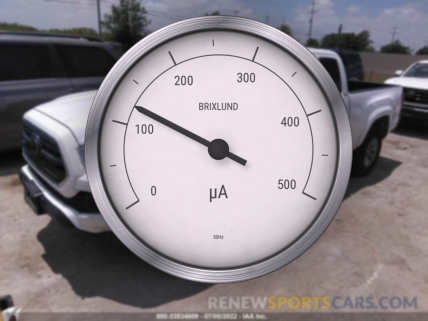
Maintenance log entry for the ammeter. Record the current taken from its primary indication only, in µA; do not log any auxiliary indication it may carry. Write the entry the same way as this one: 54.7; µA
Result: 125; µA
